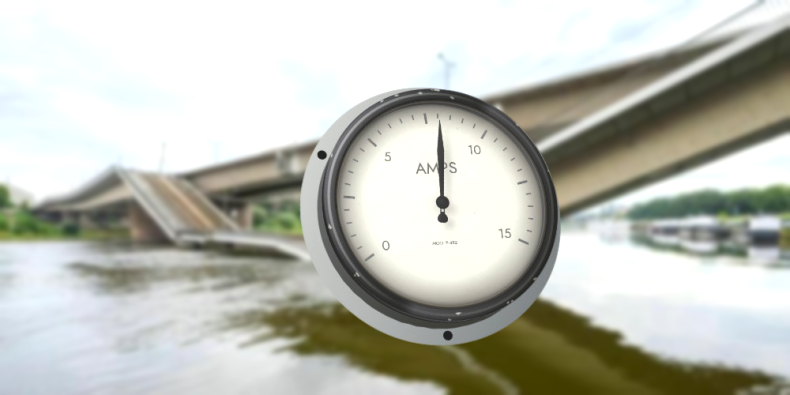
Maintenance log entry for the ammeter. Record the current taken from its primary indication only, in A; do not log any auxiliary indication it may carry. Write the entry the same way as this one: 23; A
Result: 8; A
